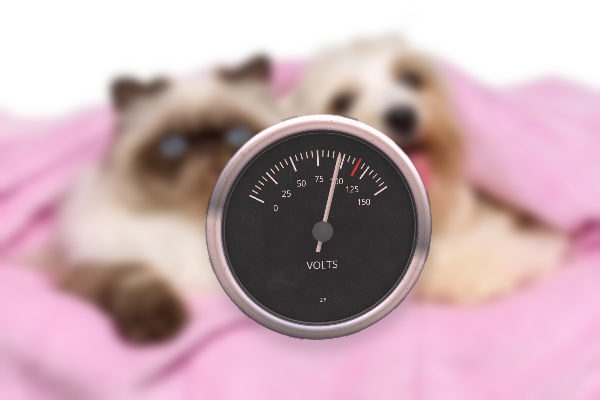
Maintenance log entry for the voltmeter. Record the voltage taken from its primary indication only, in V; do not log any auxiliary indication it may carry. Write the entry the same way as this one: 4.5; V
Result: 95; V
